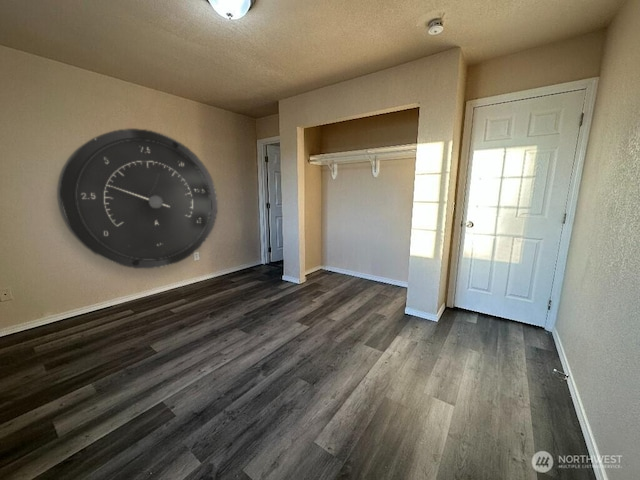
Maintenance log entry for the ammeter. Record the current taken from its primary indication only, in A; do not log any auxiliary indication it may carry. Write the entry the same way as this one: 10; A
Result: 3.5; A
